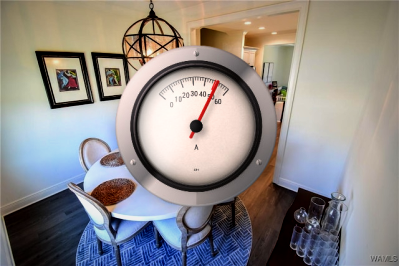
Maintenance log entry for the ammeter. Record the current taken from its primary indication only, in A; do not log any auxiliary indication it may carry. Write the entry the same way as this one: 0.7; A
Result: 50; A
